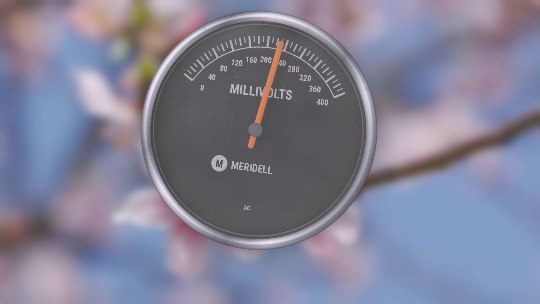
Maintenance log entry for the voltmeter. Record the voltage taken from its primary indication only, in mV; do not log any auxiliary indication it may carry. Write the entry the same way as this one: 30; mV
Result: 230; mV
